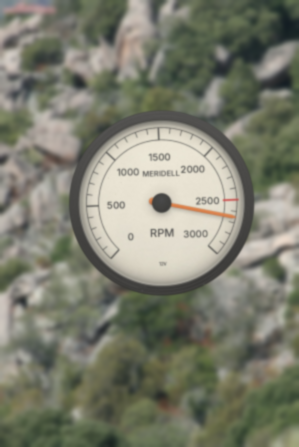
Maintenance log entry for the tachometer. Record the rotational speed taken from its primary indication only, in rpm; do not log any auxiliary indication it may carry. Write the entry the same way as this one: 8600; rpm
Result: 2650; rpm
